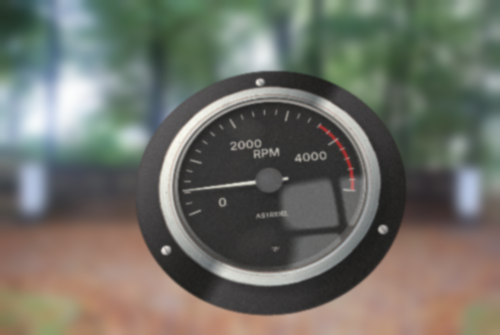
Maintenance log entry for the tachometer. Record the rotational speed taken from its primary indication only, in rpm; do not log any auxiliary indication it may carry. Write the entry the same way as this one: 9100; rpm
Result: 400; rpm
